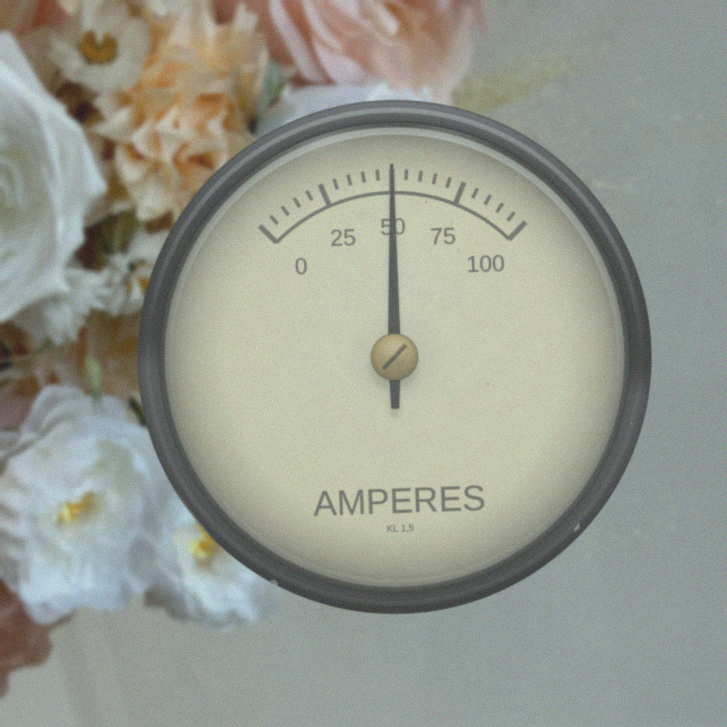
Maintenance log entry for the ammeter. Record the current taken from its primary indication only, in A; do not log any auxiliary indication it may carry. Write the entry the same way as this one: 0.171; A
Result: 50; A
